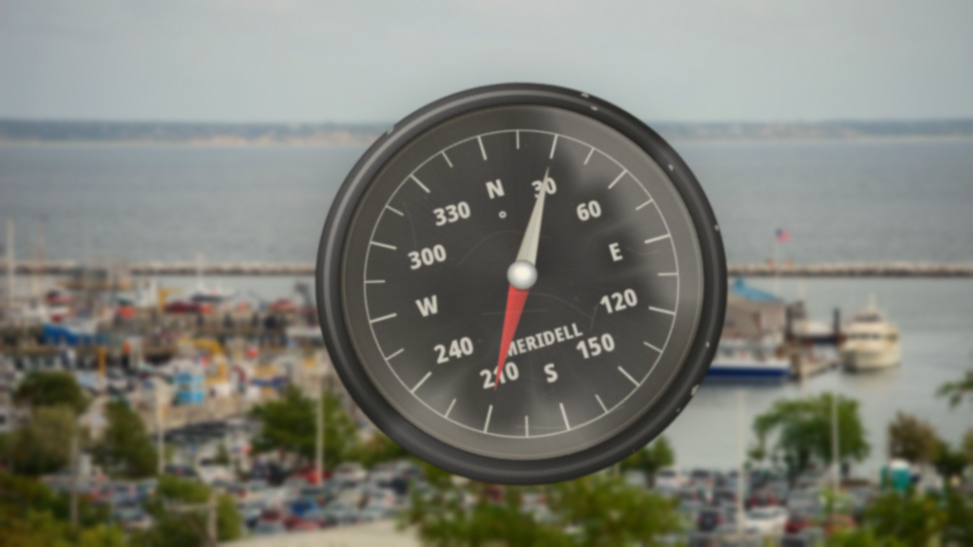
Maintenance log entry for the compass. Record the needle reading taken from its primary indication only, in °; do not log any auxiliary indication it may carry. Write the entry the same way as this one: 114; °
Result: 210; °
